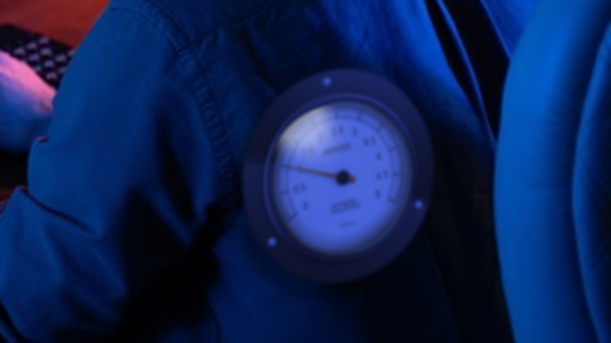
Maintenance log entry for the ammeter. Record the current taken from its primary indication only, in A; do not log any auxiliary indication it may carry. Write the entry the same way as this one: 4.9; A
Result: 1; A
